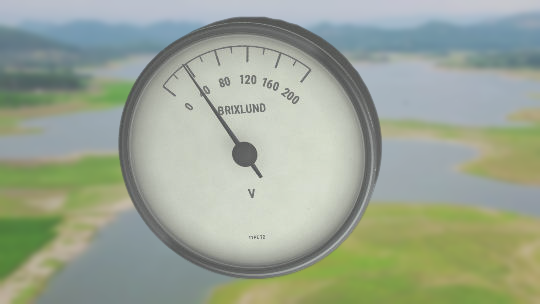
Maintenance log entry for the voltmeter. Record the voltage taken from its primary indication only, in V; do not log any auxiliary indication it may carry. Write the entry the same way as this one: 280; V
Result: 40; V
